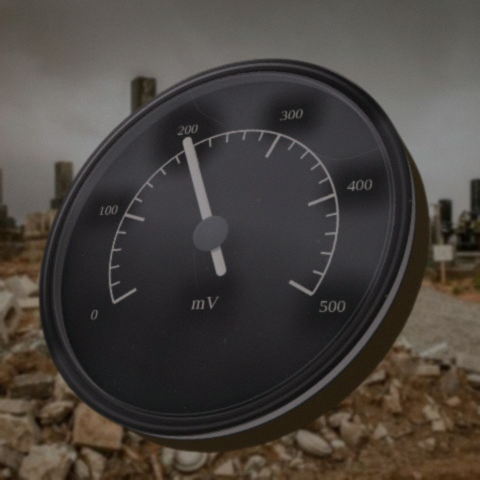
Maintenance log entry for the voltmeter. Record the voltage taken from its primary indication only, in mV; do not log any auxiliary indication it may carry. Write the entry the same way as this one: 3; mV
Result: 200; mV
